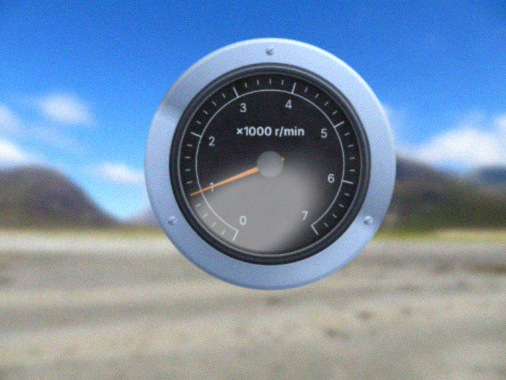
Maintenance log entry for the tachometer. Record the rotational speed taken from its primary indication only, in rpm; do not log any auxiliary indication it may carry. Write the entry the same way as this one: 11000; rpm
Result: 1000; rpm
